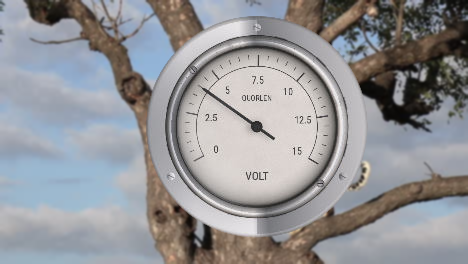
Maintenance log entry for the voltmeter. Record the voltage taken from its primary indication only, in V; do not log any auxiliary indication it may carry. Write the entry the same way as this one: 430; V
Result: 4; V
